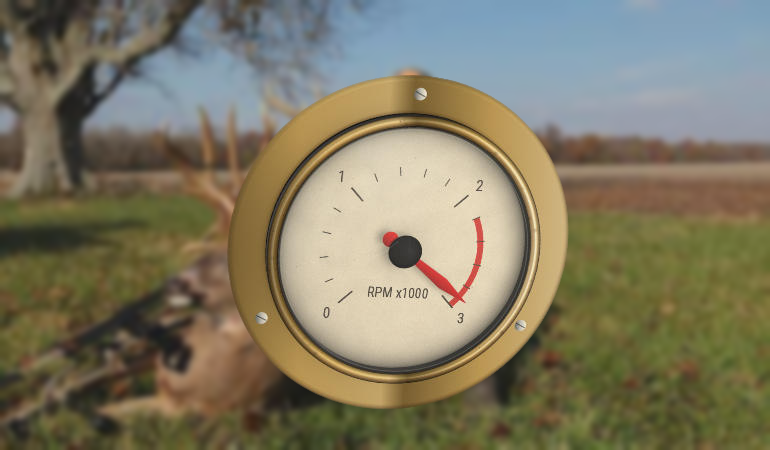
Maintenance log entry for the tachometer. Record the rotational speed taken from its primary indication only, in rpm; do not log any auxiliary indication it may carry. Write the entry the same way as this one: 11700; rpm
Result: 2900; rpm
